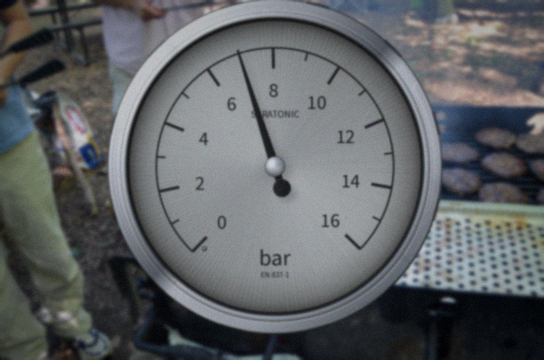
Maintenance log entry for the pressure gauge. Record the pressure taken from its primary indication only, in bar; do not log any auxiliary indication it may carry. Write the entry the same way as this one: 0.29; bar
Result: 7; bar
